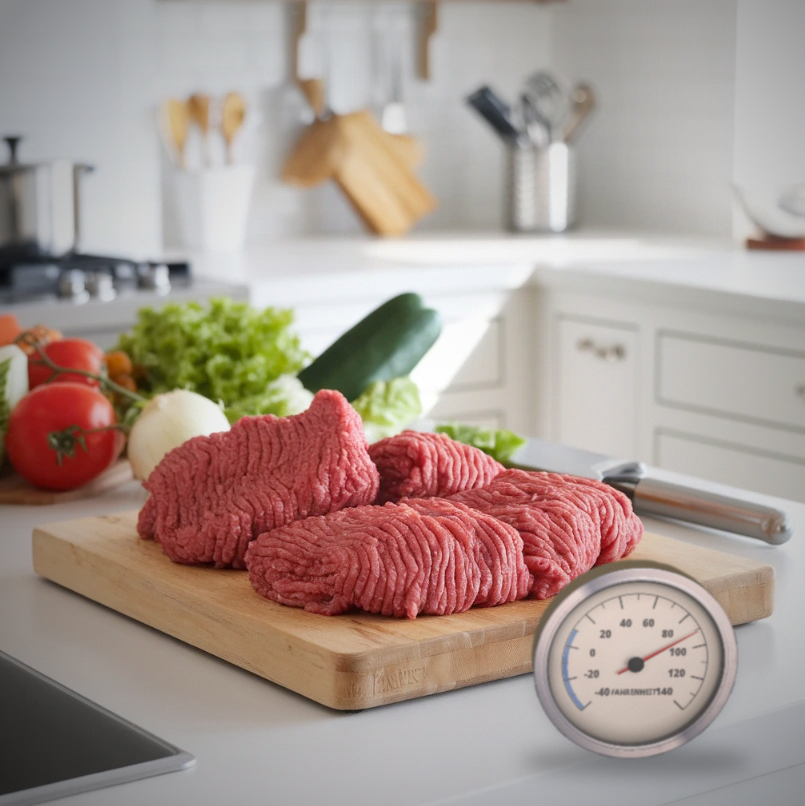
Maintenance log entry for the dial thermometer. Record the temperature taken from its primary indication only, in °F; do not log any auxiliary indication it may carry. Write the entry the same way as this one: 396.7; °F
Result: 90; °F
